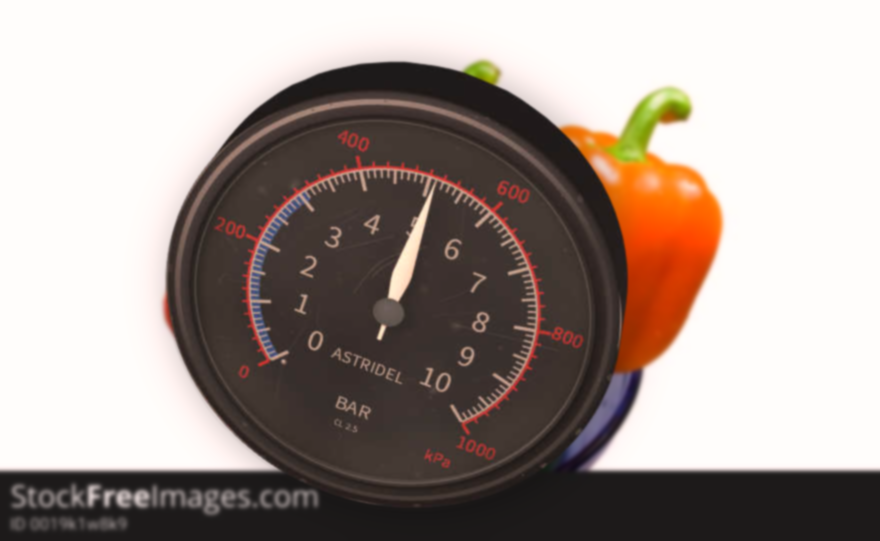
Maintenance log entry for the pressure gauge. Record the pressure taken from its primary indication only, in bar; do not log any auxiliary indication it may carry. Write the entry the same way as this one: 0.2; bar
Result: 5.1; bar
